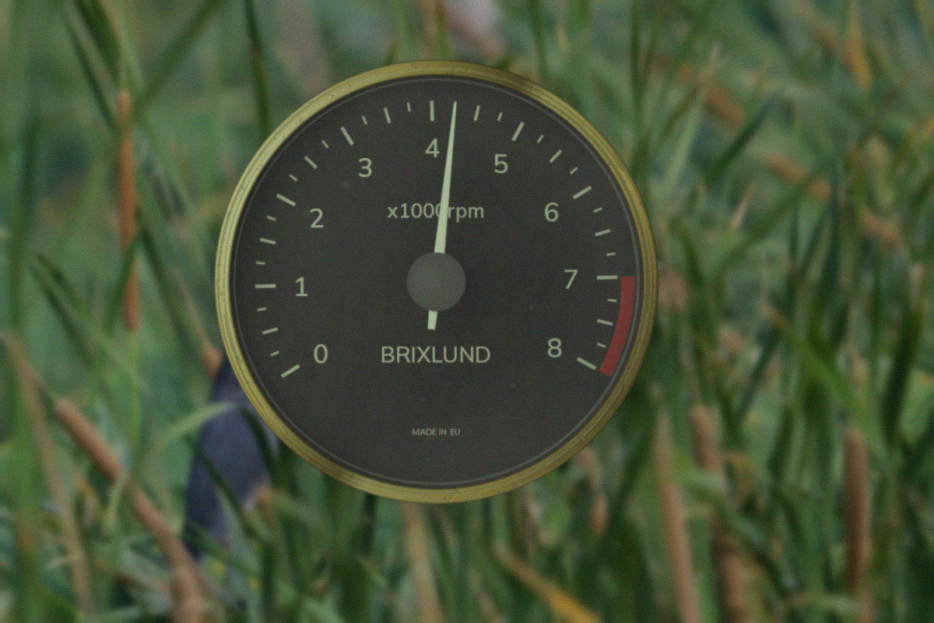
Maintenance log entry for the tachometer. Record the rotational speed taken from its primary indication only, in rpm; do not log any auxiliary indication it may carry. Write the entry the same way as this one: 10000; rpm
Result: 4250; rpm
